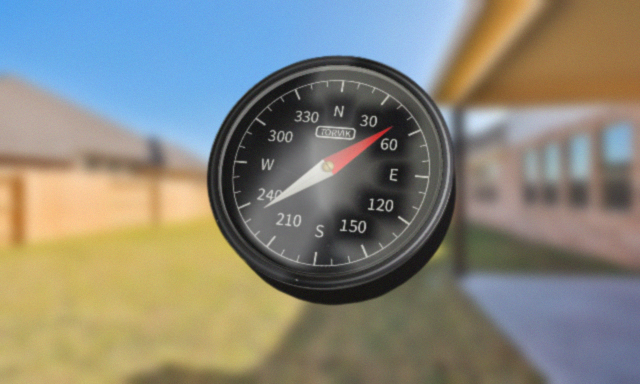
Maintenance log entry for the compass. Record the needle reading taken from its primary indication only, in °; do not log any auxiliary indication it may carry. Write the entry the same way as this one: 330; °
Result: 50; °
